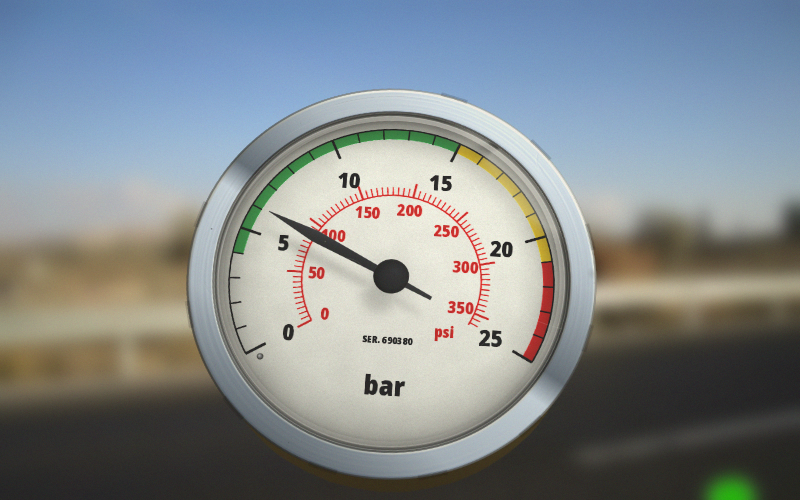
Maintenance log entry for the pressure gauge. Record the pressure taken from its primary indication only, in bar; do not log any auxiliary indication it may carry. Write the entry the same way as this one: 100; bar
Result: 6; bar
